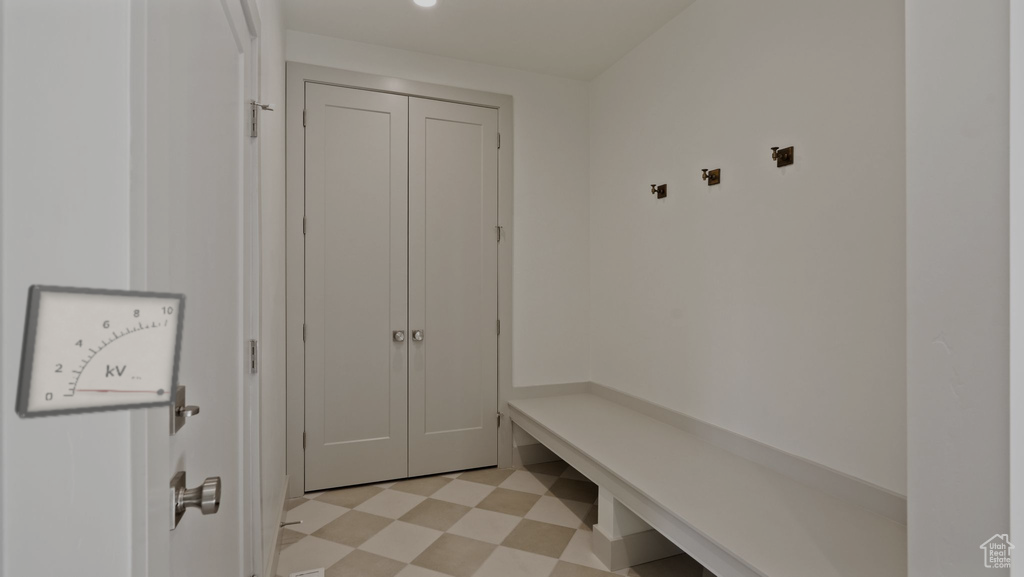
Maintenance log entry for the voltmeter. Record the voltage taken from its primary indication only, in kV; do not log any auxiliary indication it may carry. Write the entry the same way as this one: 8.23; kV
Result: 0.5; kV
